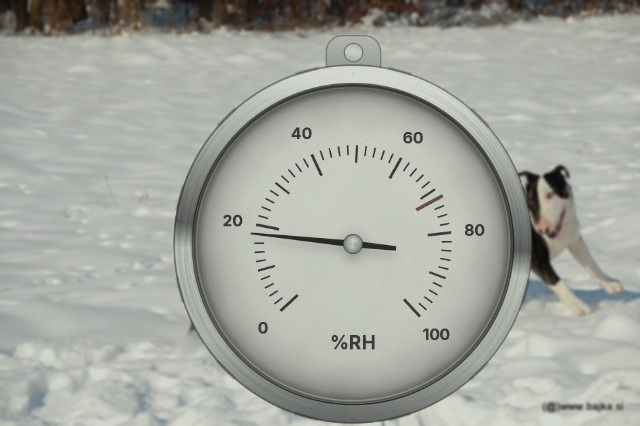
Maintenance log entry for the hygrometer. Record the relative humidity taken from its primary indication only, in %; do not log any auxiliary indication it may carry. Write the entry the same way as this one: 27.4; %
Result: 18; %
